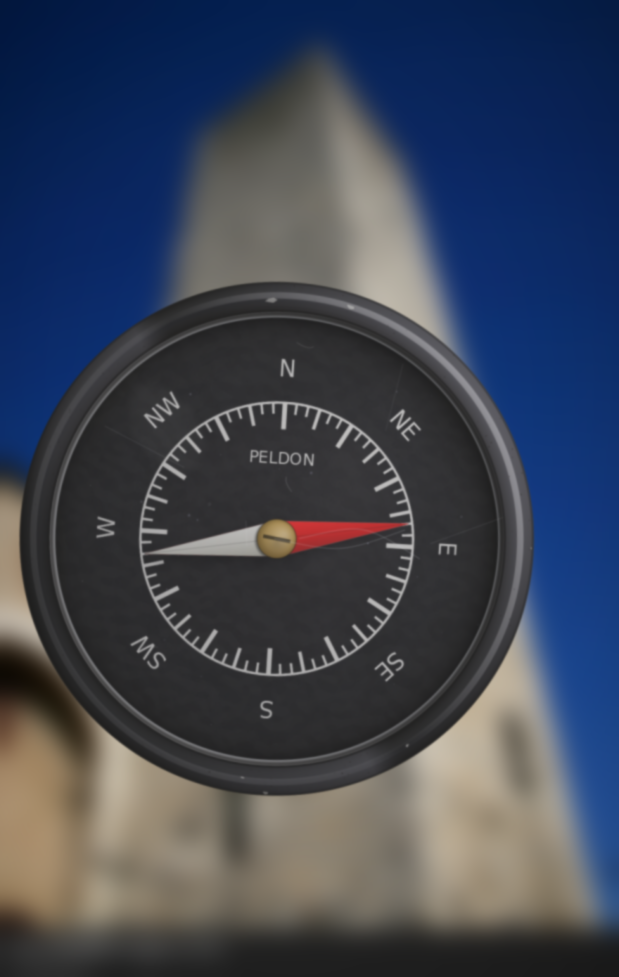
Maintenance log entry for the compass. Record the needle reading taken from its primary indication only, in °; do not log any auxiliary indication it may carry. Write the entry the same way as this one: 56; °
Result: 80; °
